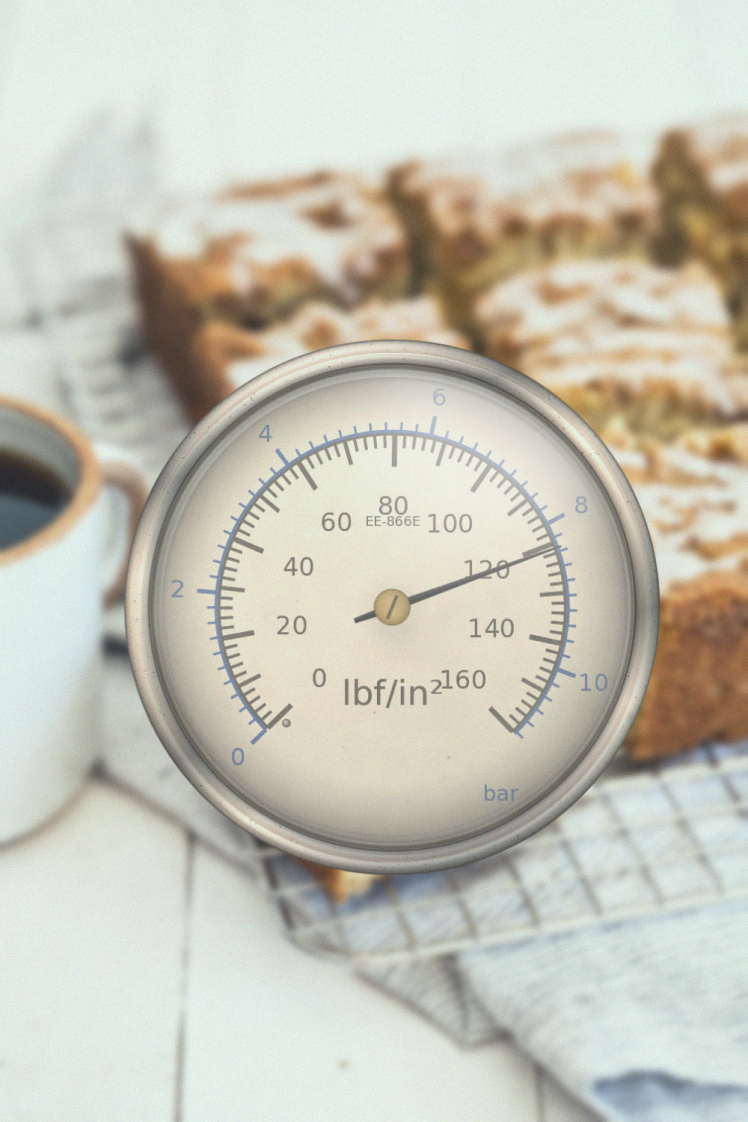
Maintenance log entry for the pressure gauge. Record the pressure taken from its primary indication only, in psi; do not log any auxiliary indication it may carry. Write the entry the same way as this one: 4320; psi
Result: 121; psi
